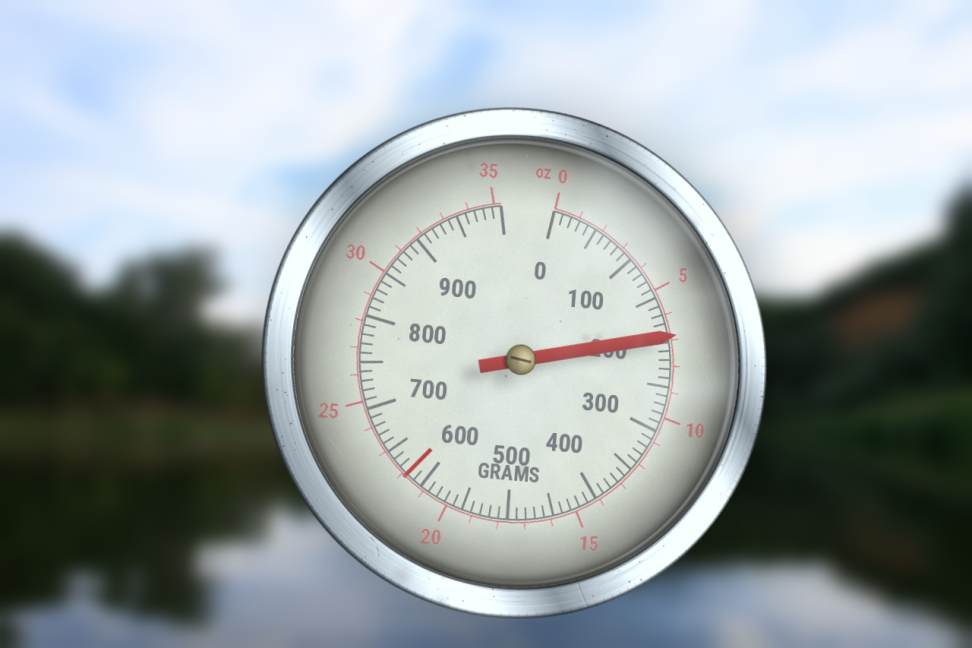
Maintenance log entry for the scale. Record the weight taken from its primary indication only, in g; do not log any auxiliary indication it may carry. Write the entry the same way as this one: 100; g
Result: 195; g
